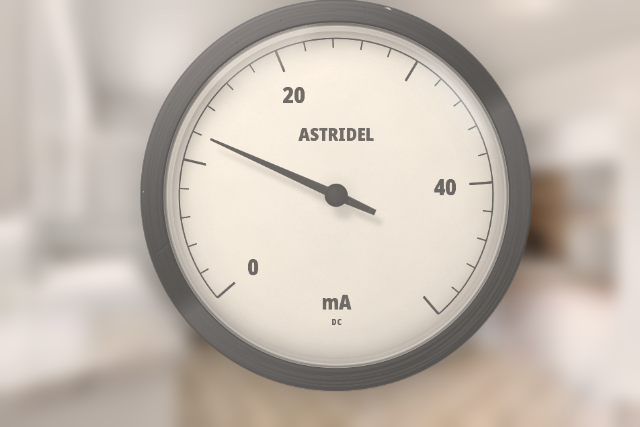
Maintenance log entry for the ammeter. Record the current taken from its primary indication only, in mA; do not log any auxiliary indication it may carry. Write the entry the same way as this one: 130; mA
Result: 12; mA
